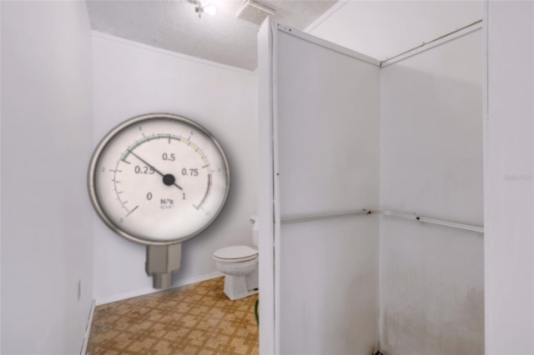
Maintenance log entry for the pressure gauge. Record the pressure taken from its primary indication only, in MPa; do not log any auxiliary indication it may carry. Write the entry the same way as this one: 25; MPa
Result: 0.3; MPa
